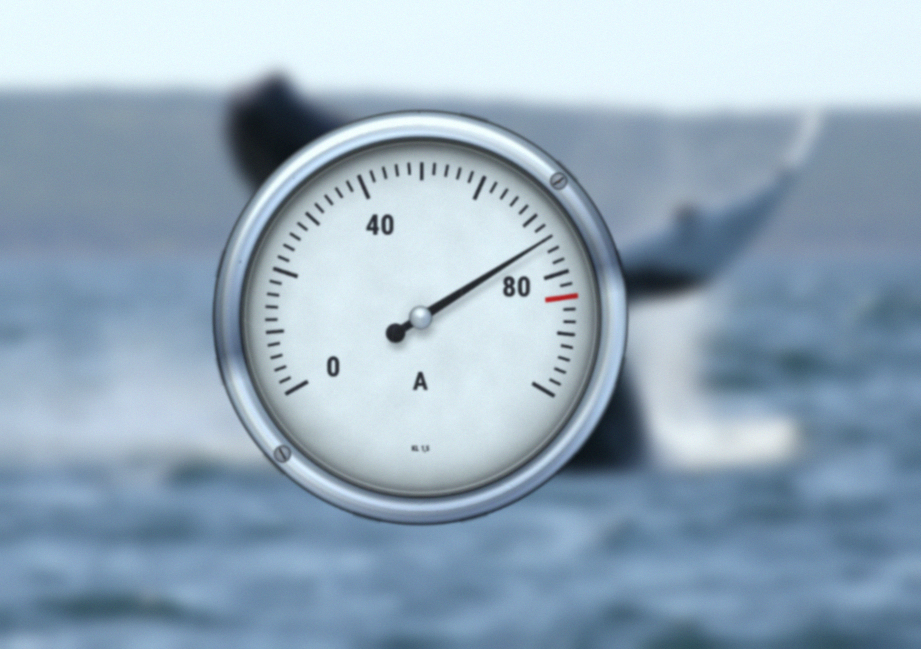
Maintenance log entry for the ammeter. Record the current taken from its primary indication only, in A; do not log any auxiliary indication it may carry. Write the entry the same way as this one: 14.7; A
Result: 74; A
